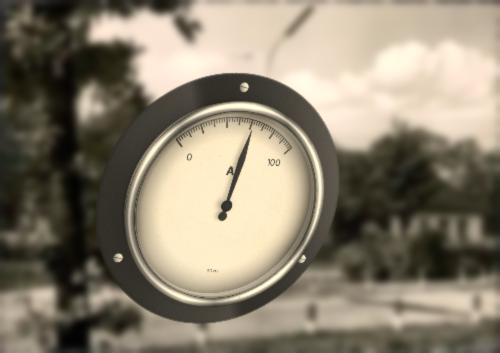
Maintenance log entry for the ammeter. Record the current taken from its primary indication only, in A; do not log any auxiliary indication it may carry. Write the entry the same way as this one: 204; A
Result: 60; A
